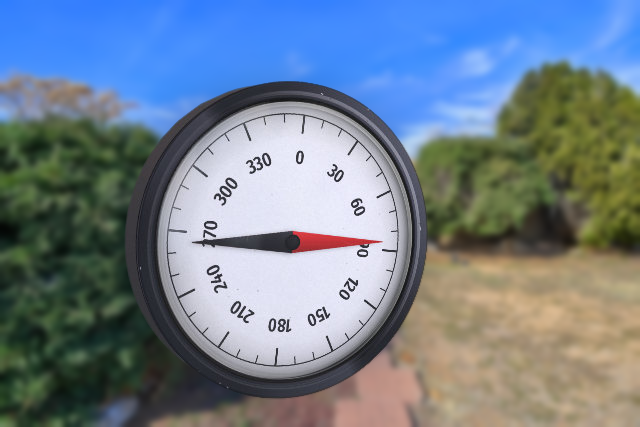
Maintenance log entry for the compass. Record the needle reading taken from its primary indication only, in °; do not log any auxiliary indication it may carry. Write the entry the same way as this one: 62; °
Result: 85; °
